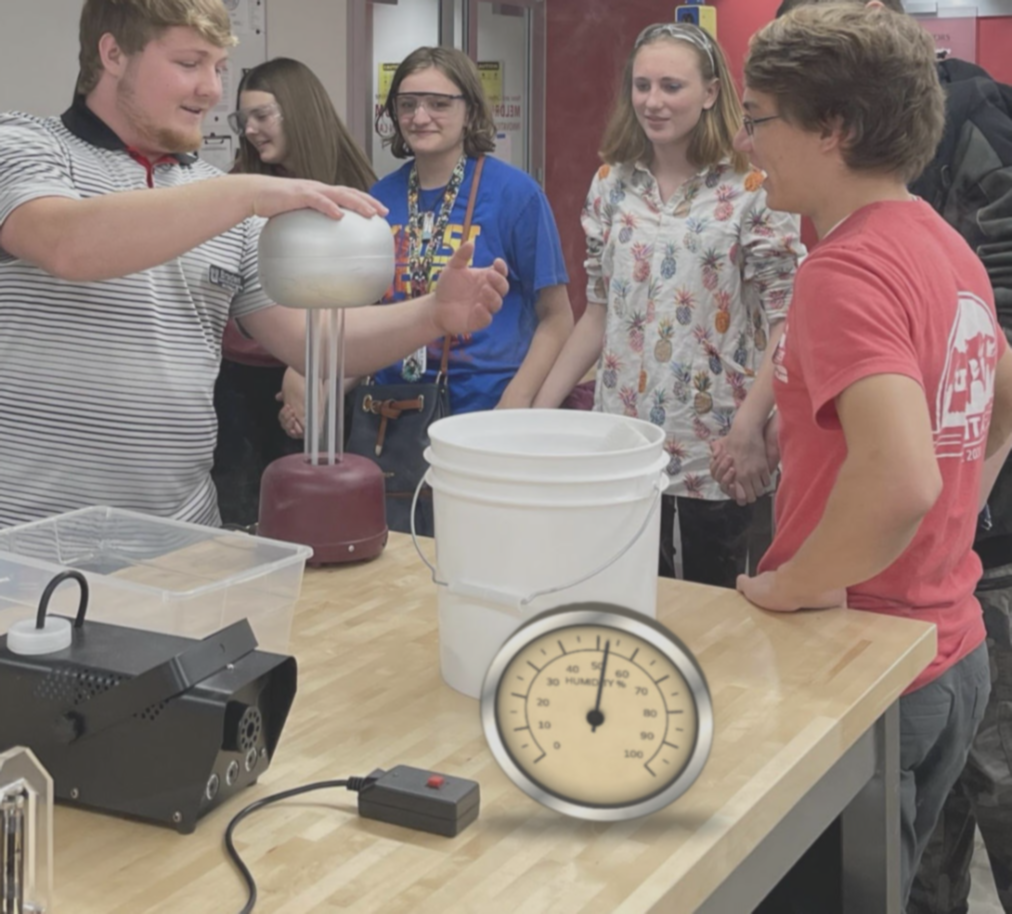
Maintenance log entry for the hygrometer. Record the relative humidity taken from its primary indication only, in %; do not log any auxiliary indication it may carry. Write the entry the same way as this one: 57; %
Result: 52.5; %
